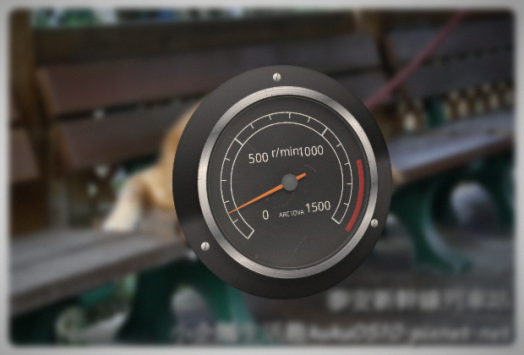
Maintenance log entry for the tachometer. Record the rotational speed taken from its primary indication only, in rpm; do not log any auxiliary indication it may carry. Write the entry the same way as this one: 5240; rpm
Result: 150; rpm
